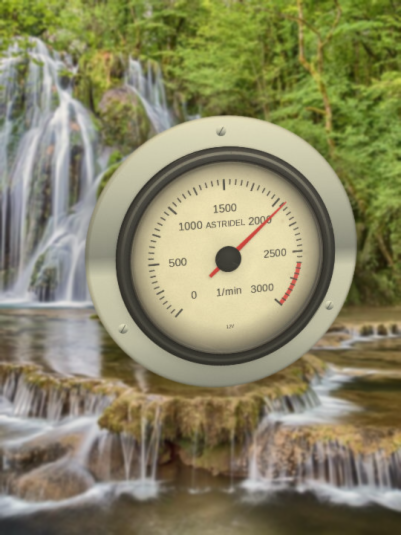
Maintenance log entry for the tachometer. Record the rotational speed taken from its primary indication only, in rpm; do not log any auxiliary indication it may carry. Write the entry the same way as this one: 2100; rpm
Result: 2050; rpm
